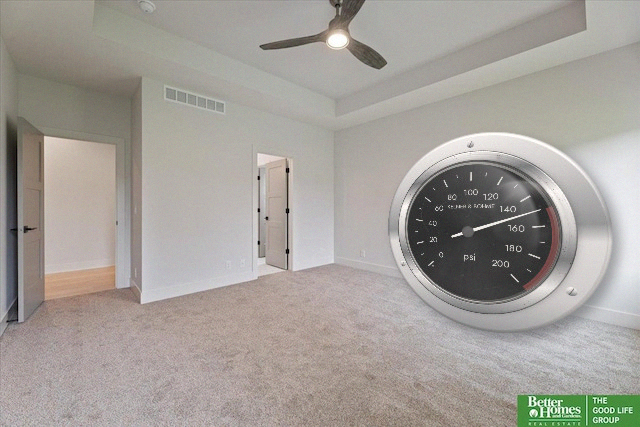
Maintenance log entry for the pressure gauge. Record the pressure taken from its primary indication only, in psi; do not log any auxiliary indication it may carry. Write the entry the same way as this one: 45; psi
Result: 150; psi
